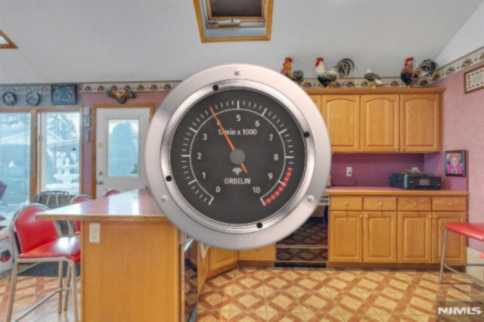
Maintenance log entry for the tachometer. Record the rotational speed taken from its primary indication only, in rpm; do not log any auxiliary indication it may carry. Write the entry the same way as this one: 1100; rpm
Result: 4000; rpm
